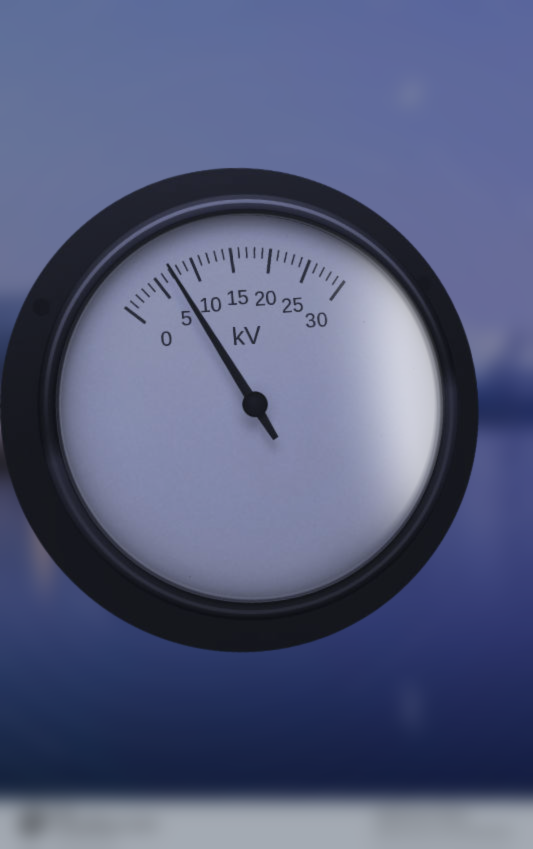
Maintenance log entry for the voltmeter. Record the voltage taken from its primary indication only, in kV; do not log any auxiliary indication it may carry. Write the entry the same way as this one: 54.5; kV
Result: 7; kV
